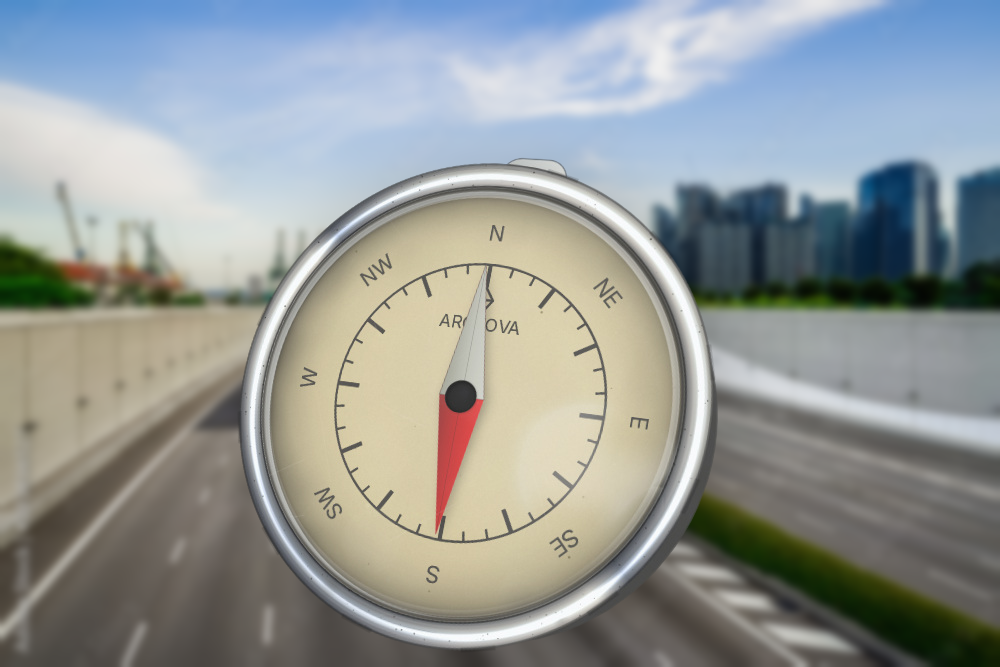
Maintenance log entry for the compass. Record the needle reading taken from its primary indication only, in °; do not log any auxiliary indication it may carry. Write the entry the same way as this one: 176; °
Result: 180; °
